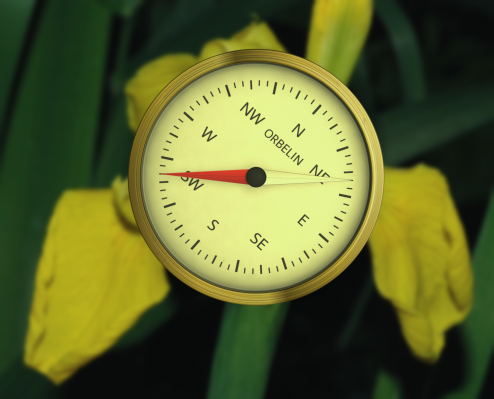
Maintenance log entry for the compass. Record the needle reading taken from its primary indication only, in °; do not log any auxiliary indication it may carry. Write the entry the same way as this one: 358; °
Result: 230; °
